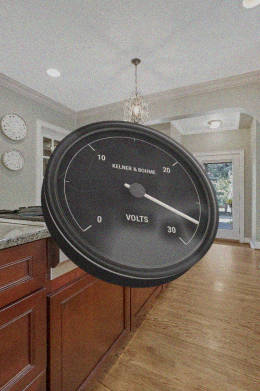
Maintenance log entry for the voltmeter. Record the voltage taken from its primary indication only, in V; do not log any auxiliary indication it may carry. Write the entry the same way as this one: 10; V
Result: 27.5; V
